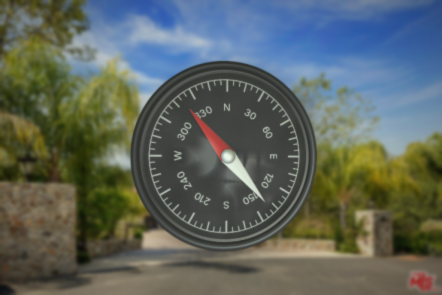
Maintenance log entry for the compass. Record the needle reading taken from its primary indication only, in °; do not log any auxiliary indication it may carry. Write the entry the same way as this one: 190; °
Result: 320; °
